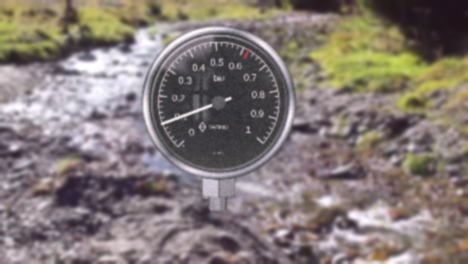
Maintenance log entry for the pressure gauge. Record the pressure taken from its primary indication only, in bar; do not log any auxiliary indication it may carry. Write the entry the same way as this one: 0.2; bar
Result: 0.1; bar
